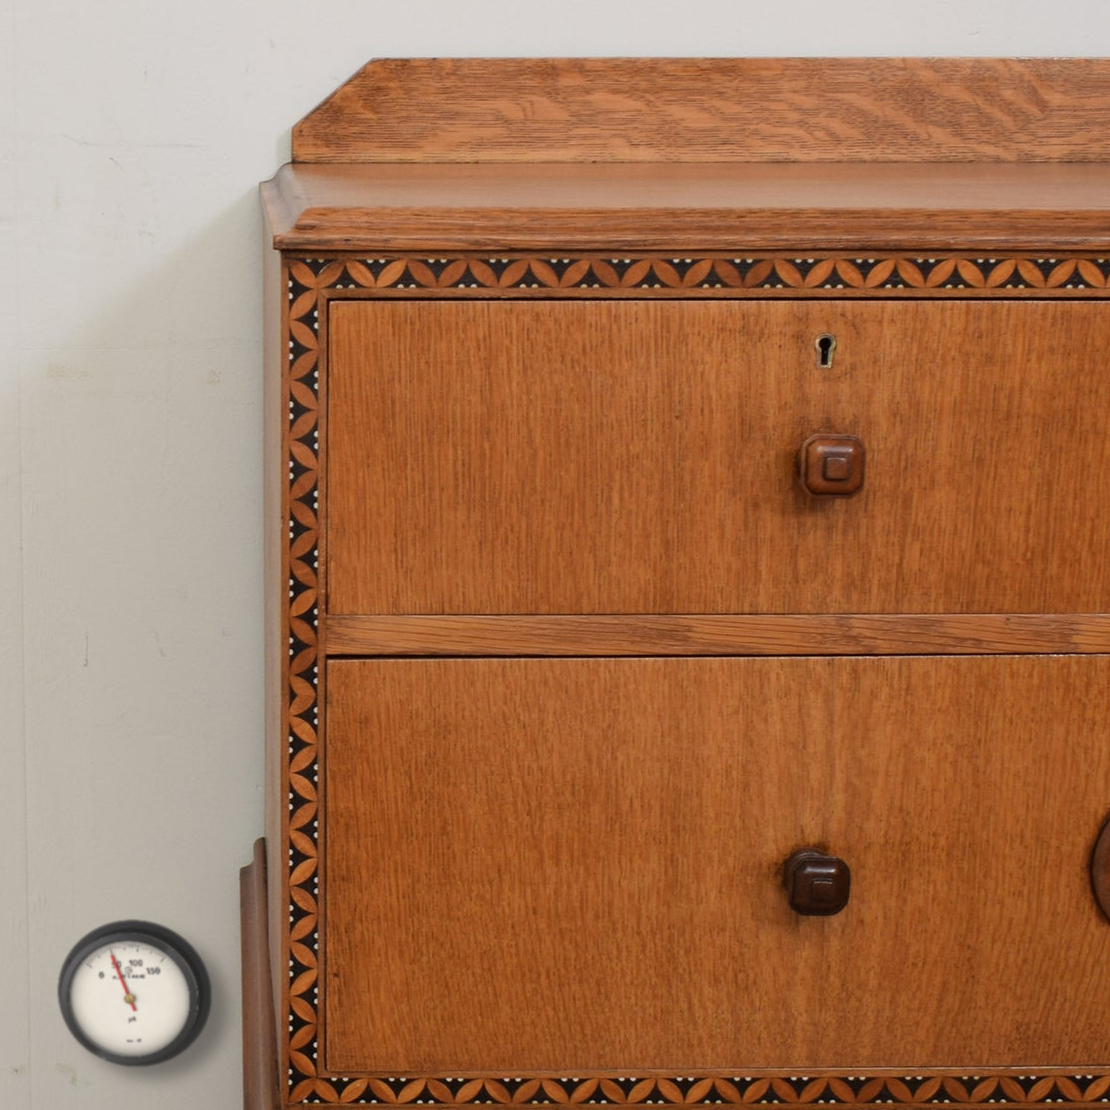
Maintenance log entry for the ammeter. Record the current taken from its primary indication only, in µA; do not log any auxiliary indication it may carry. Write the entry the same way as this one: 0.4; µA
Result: 50; µA
